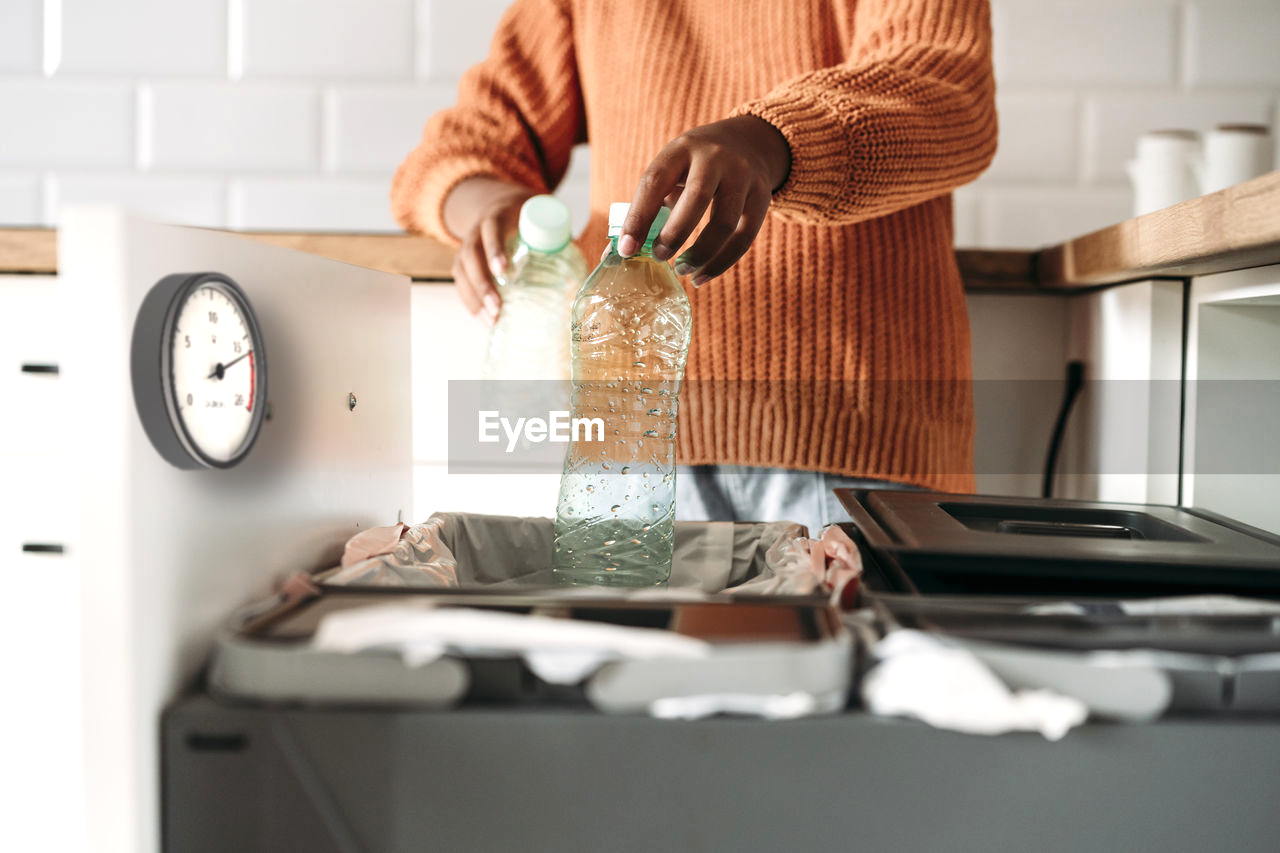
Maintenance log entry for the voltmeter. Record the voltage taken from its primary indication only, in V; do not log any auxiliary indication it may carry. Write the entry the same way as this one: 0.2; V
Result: 16; V
